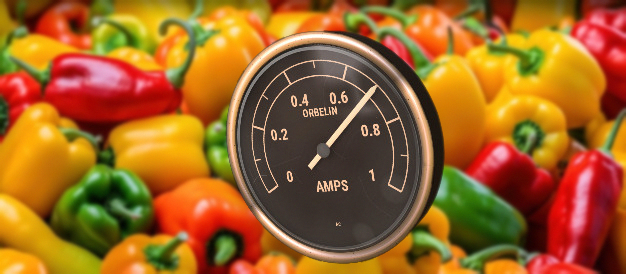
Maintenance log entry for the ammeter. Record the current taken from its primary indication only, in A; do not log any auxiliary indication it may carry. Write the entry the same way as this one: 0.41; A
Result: 0.7; A
